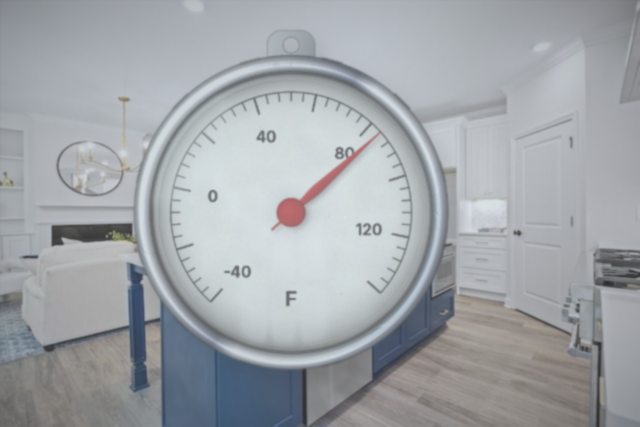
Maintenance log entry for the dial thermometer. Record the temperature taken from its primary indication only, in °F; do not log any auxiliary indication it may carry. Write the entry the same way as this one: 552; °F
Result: 84; °F
